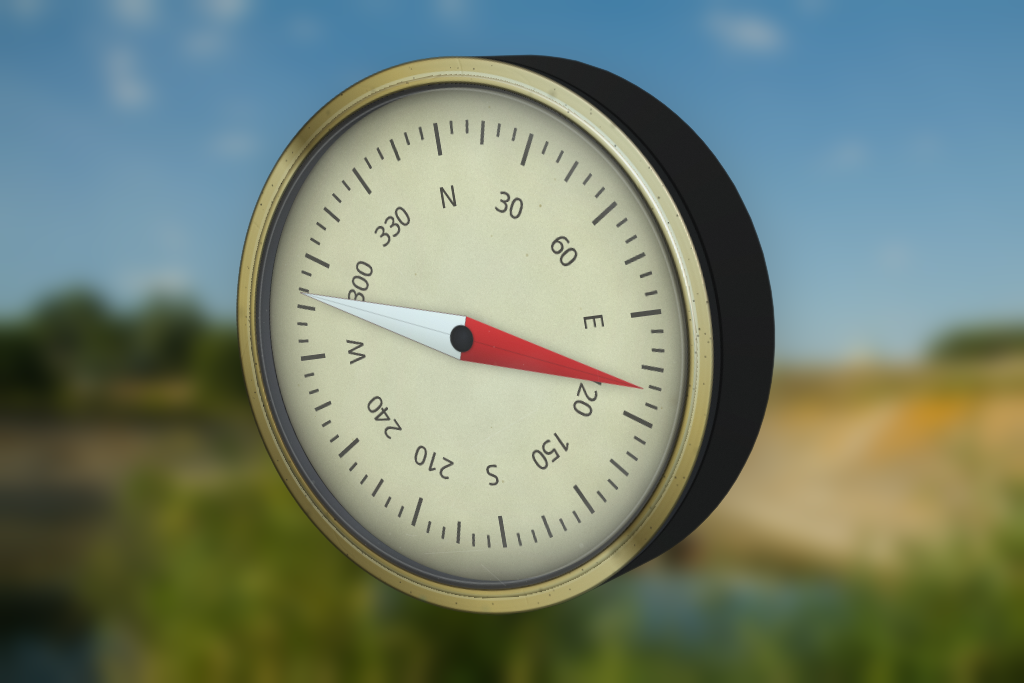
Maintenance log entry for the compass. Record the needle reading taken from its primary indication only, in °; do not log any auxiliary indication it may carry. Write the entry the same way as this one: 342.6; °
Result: 110; °
